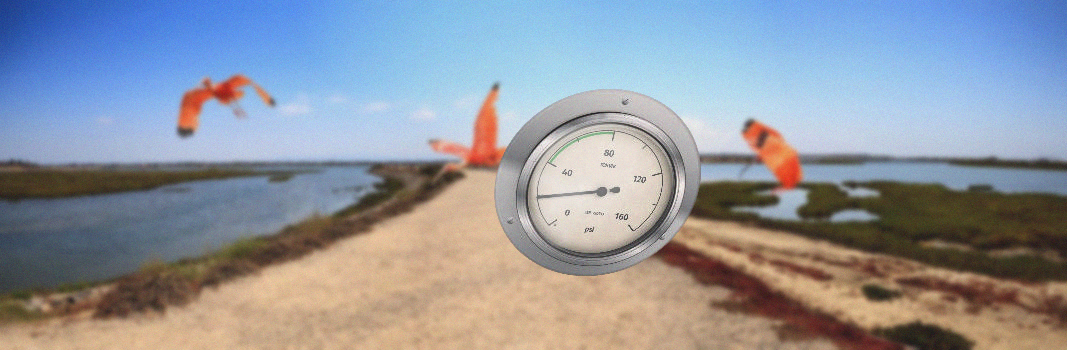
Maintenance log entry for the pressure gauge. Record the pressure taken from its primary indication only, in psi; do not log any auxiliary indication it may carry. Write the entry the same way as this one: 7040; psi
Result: 20; psi
